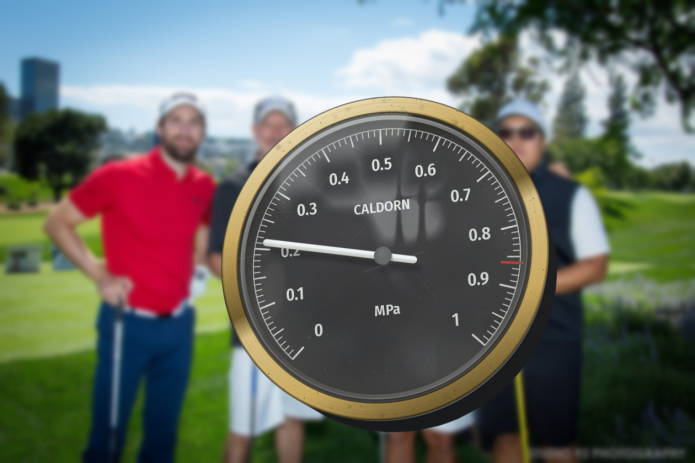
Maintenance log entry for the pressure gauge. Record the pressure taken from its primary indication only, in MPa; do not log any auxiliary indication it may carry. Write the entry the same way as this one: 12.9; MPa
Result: 0.21; MPa
